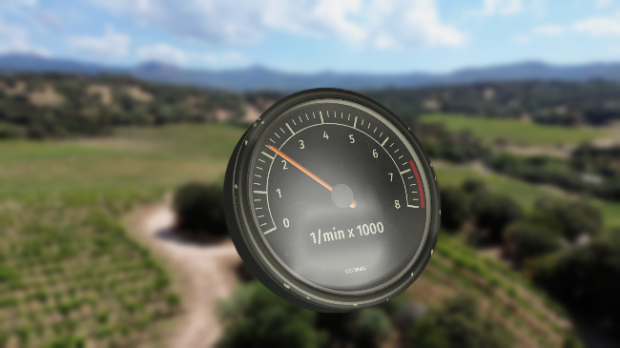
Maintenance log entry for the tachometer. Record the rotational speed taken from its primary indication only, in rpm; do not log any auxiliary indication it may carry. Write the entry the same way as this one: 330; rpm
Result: 2200; rpm
